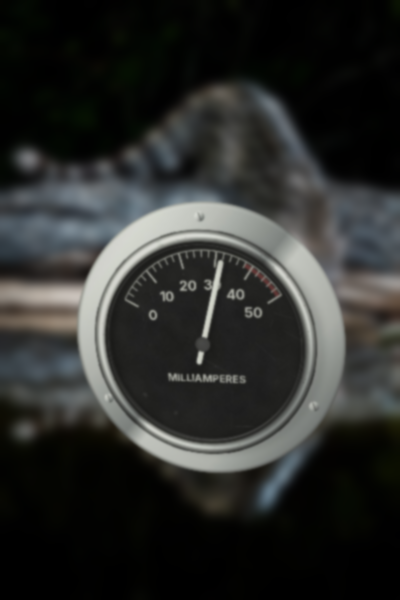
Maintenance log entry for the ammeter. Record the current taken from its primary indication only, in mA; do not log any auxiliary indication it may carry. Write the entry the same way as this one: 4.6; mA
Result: 32; mA
